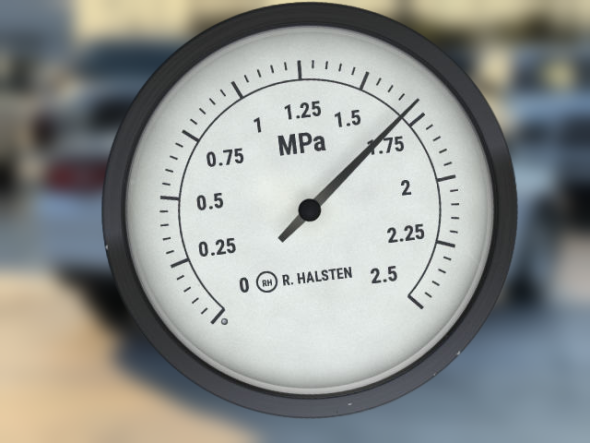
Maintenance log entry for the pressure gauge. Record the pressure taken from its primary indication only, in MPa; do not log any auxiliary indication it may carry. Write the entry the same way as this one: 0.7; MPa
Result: 1.7; MPa
